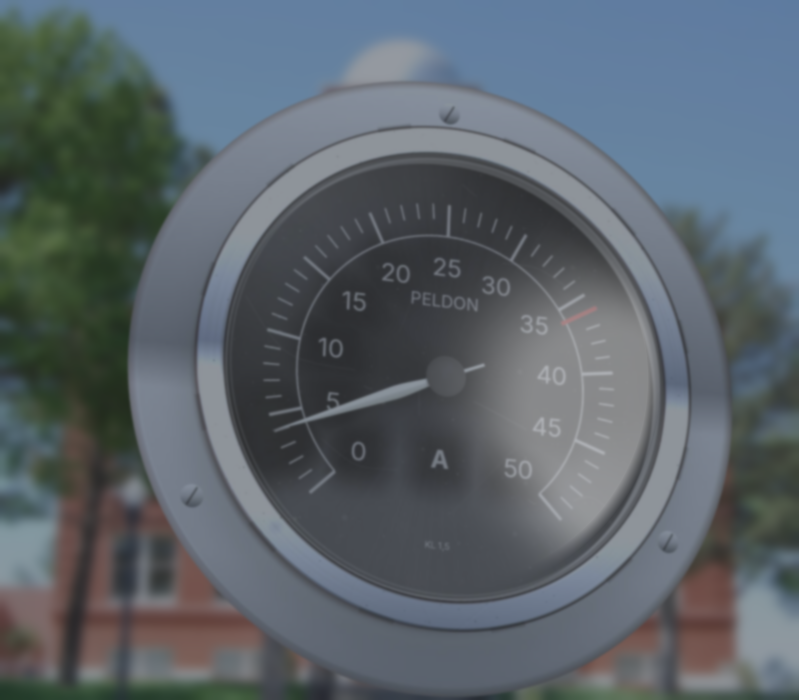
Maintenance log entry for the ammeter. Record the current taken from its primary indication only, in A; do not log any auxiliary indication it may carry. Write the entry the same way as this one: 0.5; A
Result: 4; A
